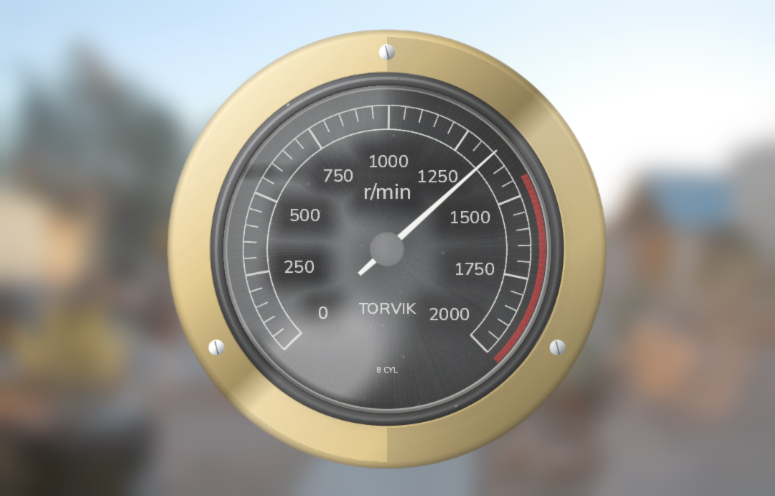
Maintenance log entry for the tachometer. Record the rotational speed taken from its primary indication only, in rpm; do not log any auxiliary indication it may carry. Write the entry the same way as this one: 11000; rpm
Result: 1350; rpm
